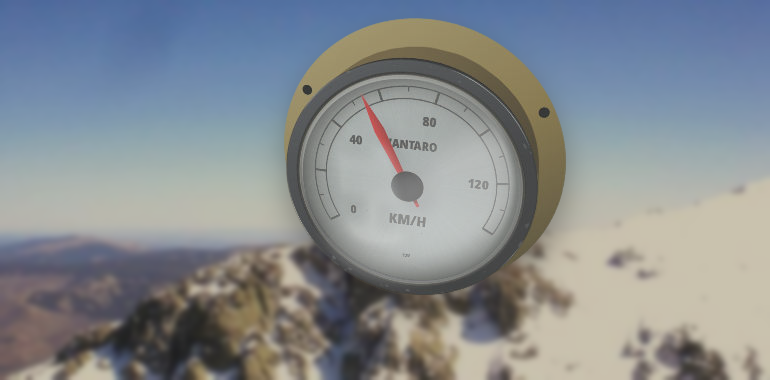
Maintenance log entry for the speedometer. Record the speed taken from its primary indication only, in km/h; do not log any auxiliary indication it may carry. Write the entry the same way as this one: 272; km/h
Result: 55; km/h
